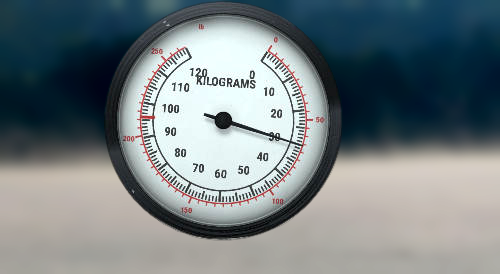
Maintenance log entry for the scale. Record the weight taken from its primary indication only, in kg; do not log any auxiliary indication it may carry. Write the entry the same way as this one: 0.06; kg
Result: 30; kg
